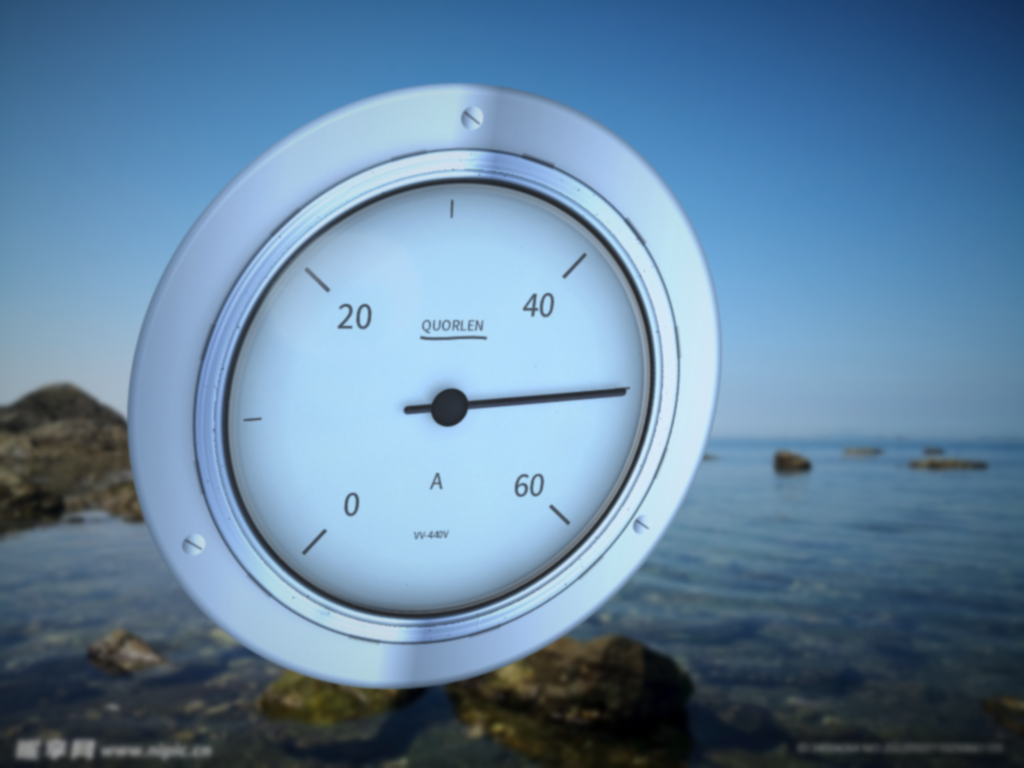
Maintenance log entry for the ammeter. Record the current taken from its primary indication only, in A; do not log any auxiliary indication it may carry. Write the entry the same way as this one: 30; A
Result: 50; A
